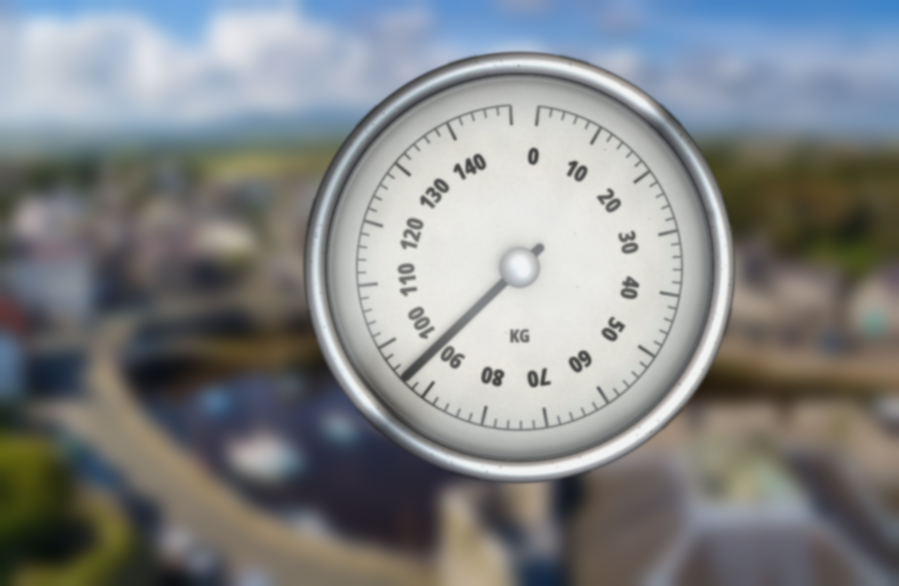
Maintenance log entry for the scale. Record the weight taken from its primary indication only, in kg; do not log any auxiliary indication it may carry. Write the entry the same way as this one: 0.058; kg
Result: 94; kg
